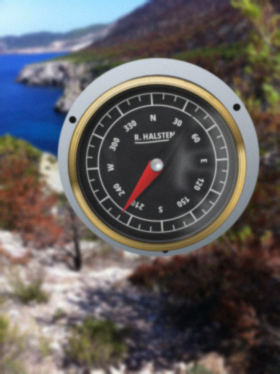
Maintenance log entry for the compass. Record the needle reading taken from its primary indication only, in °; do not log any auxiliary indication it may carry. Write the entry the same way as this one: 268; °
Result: 220; °
